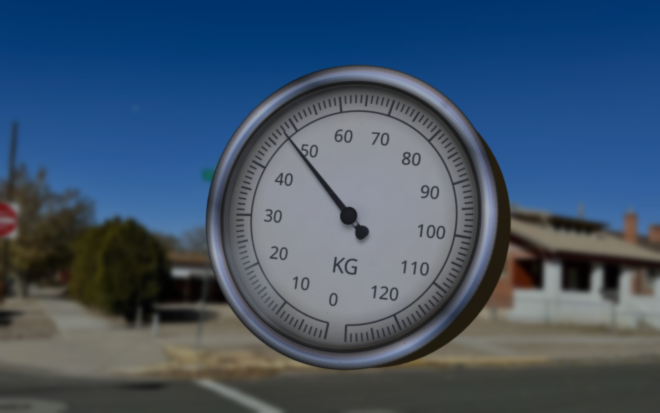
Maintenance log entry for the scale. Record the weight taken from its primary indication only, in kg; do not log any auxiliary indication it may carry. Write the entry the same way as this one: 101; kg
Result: 48; kg
